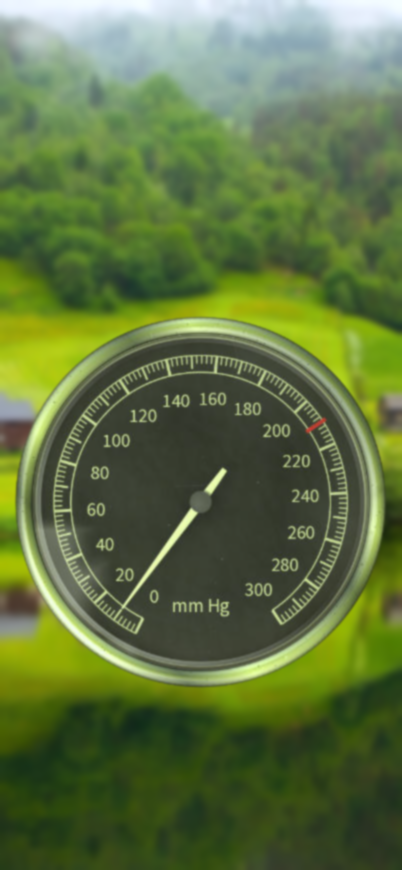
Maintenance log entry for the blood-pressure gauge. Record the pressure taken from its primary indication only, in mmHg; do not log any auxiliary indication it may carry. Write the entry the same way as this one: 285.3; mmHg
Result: 10; mmHg
